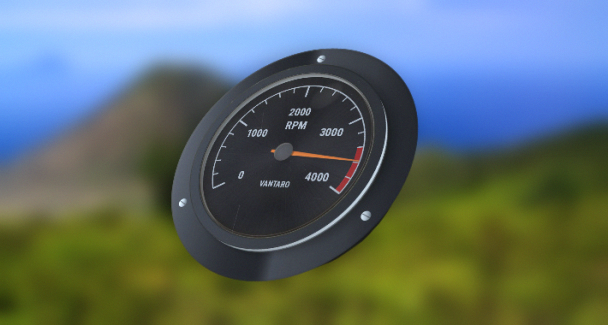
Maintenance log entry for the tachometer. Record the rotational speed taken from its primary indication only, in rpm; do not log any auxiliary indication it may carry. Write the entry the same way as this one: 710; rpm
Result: 3600; rpm
